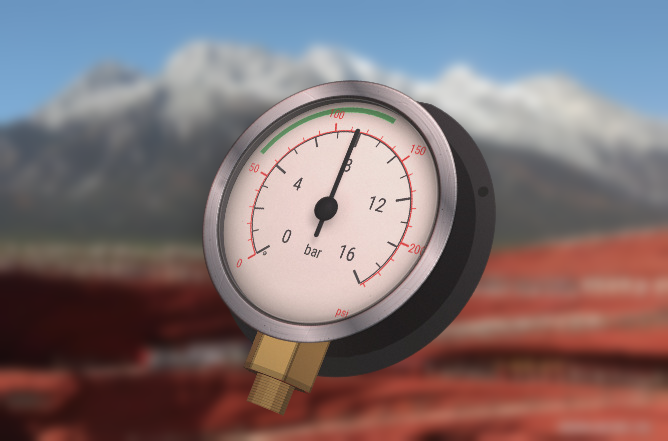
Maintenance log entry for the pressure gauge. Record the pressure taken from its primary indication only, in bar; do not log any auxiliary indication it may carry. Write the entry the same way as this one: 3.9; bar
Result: 8; bar
